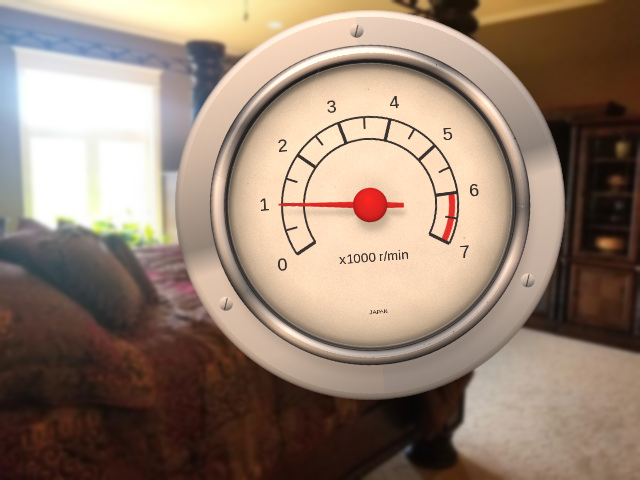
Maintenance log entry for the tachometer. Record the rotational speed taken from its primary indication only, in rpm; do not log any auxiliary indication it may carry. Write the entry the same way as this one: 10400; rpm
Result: 1000; rpm
